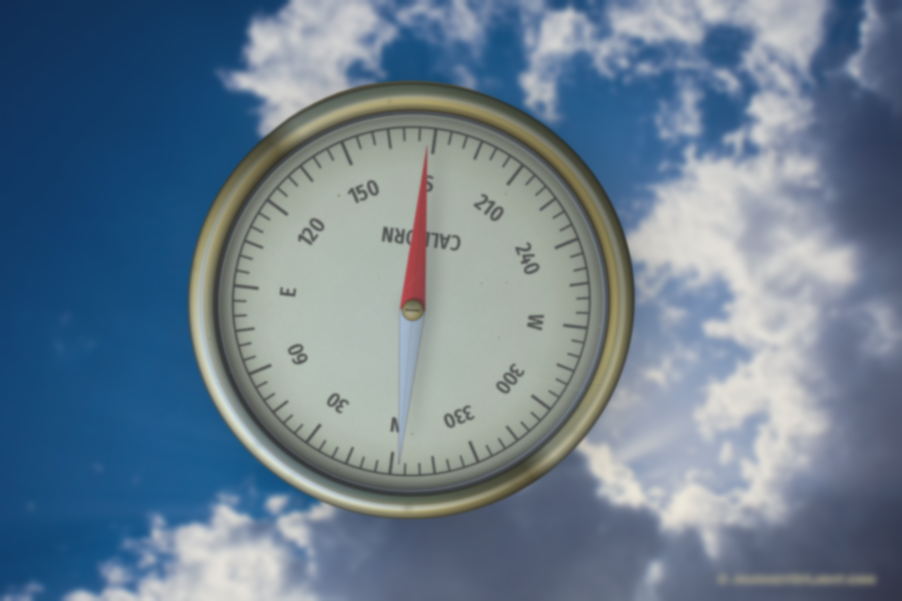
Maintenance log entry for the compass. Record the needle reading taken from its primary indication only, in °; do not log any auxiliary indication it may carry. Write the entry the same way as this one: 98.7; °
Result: 177.5; °
